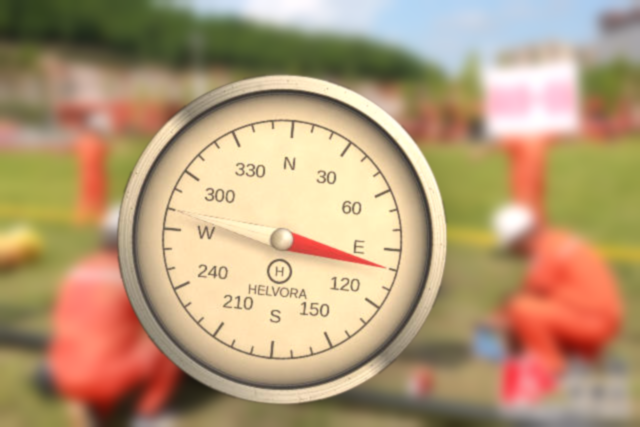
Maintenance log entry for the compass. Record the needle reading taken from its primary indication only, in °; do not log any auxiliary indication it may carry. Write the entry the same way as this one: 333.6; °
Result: 100; °
